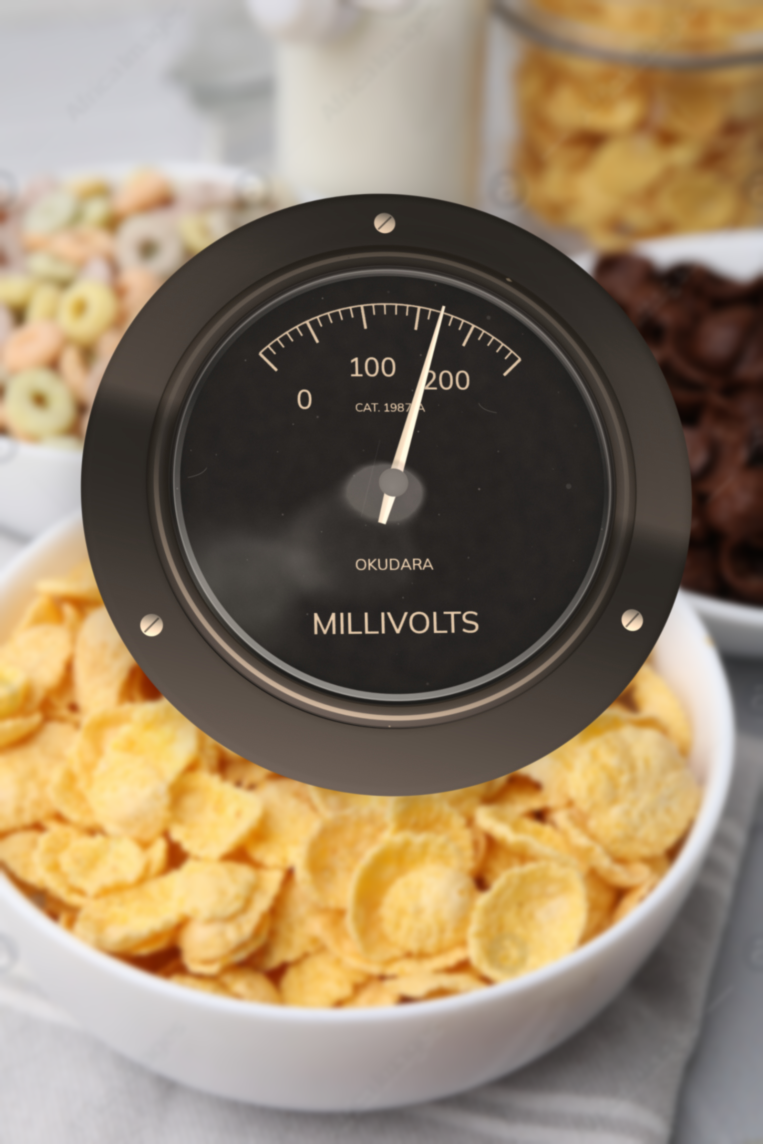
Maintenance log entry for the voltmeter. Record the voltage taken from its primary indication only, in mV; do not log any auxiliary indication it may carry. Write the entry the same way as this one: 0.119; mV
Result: 170; mV
